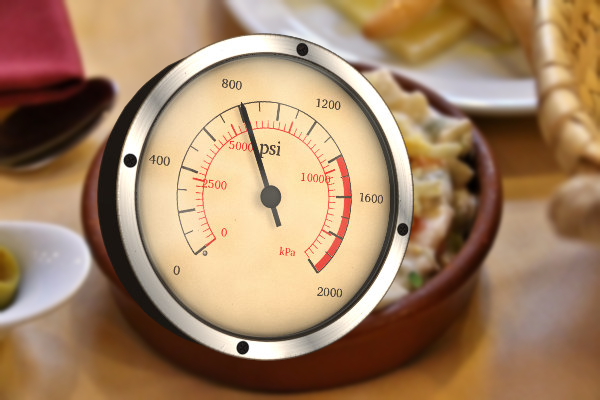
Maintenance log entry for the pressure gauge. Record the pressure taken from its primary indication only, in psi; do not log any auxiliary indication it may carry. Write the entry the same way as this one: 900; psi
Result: 800; psi
